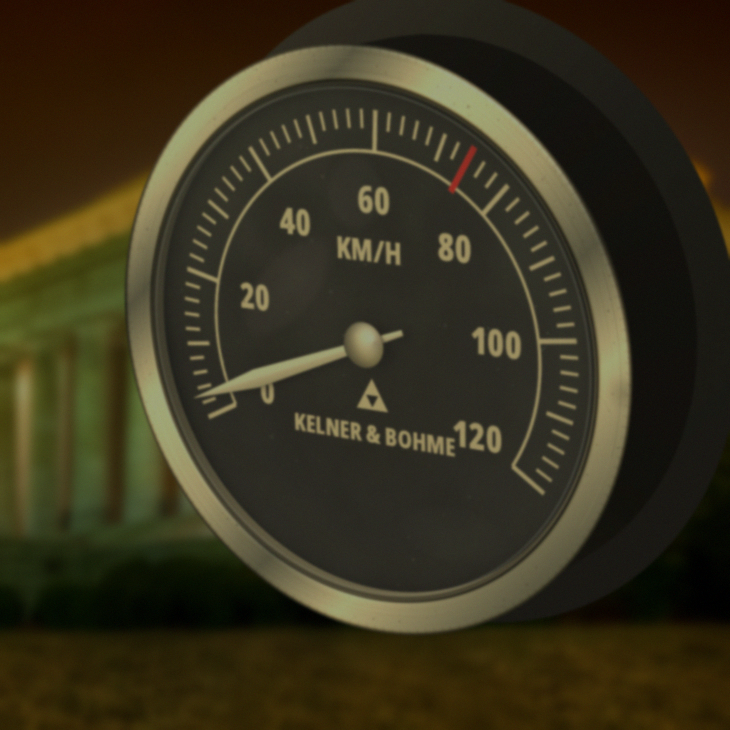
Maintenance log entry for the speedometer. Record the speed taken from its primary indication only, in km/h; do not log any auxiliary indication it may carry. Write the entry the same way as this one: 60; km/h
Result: 3; km/h
